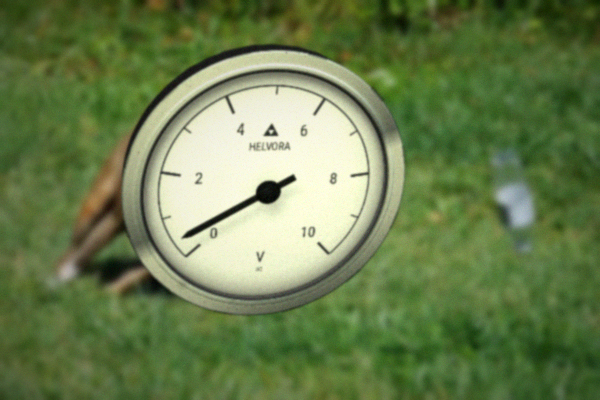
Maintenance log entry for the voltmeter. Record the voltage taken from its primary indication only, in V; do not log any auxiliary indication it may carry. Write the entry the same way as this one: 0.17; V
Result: 0.5; V
